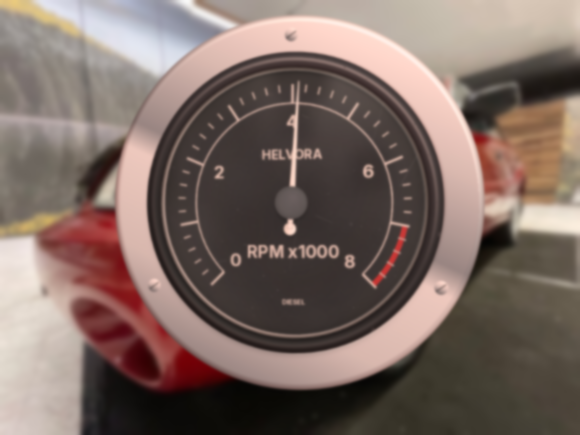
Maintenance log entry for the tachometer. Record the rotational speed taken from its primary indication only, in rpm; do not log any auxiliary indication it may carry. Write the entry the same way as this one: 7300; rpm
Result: 4100; rpm
